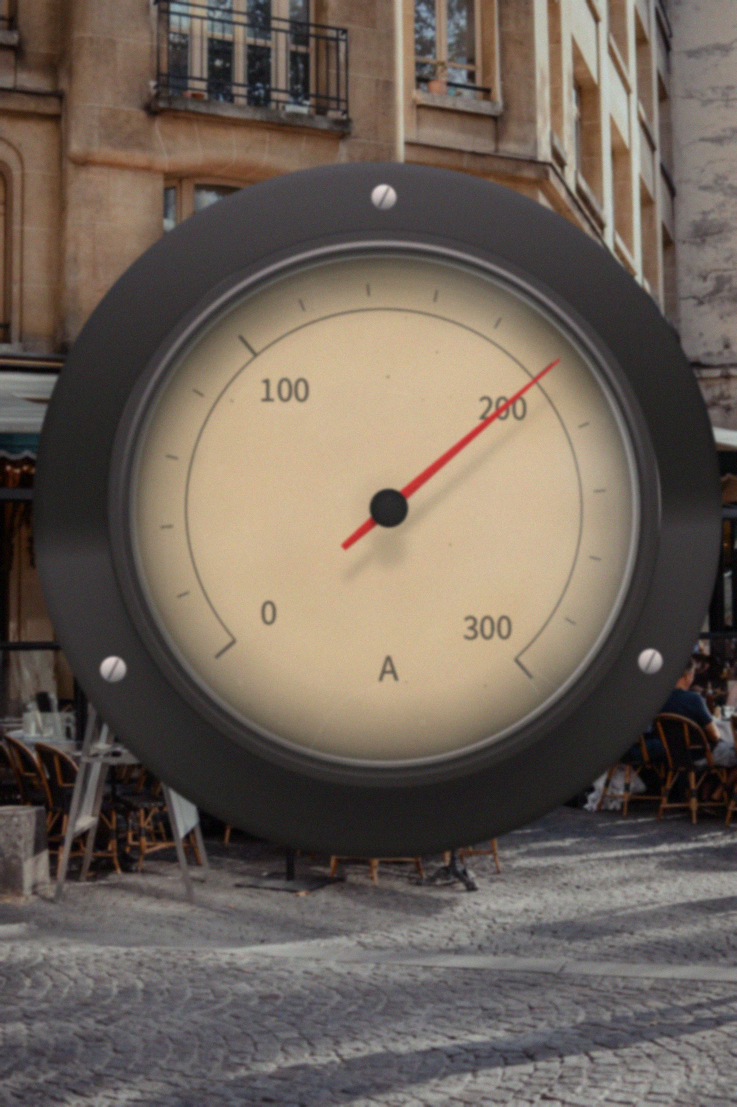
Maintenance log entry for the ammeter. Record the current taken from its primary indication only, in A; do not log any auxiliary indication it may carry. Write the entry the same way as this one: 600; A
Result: 200; A
